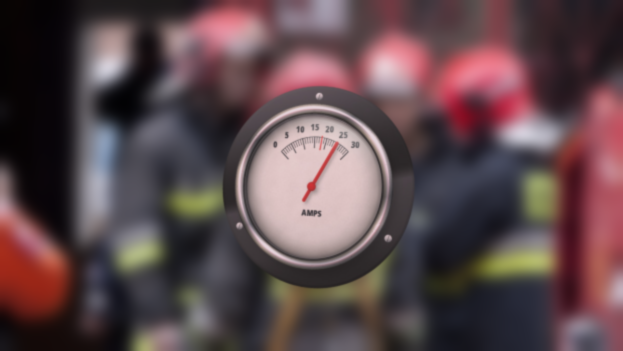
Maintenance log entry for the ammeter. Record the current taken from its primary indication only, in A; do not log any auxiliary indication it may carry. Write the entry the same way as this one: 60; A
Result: 25; A
